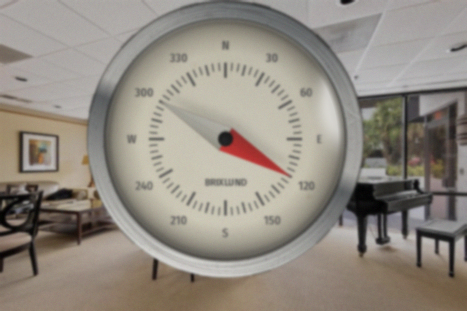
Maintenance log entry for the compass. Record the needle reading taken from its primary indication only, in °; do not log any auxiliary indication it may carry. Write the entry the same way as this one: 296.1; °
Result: 120; °
